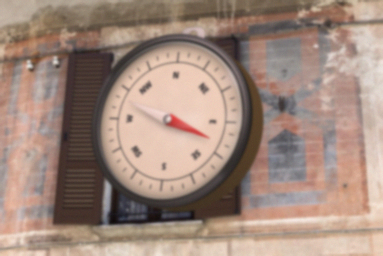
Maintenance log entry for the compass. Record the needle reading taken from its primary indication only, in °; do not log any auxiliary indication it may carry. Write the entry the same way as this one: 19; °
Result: 110; °
